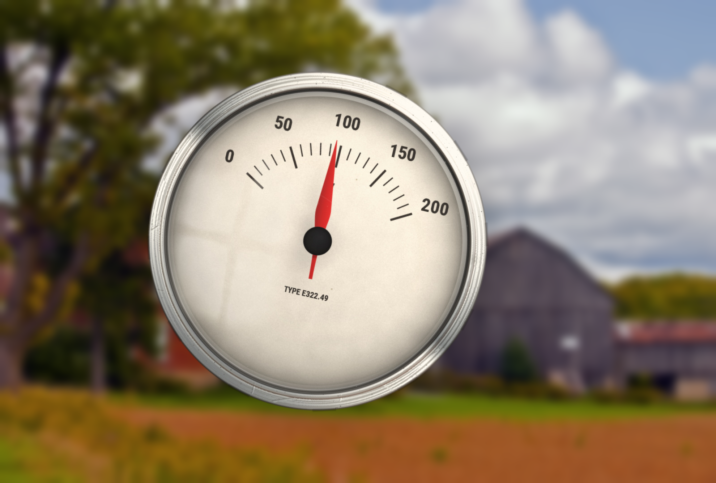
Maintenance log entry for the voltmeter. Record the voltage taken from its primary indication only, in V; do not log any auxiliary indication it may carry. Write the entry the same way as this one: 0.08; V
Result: 95; V
